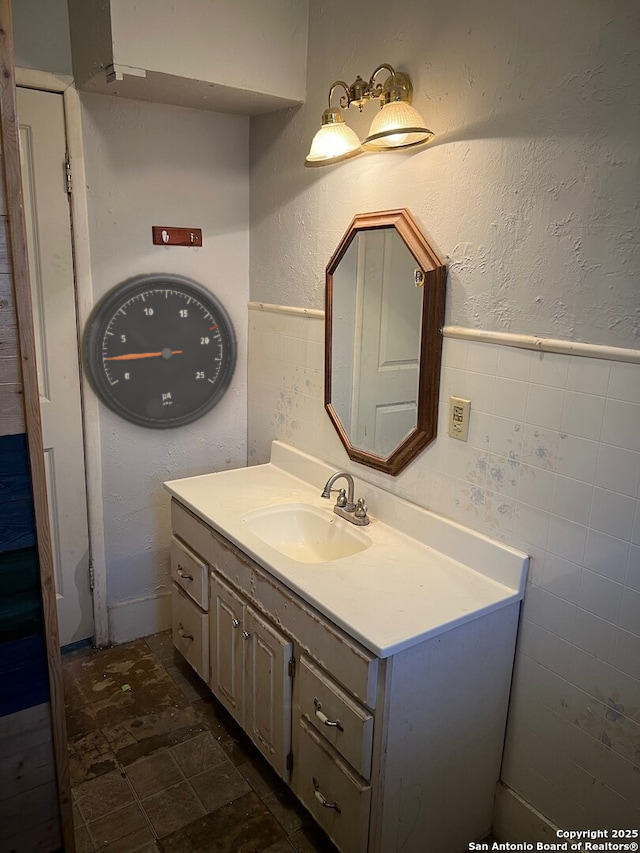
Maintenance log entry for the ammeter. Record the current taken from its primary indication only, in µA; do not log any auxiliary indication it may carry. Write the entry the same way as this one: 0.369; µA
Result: 2.5; µA
